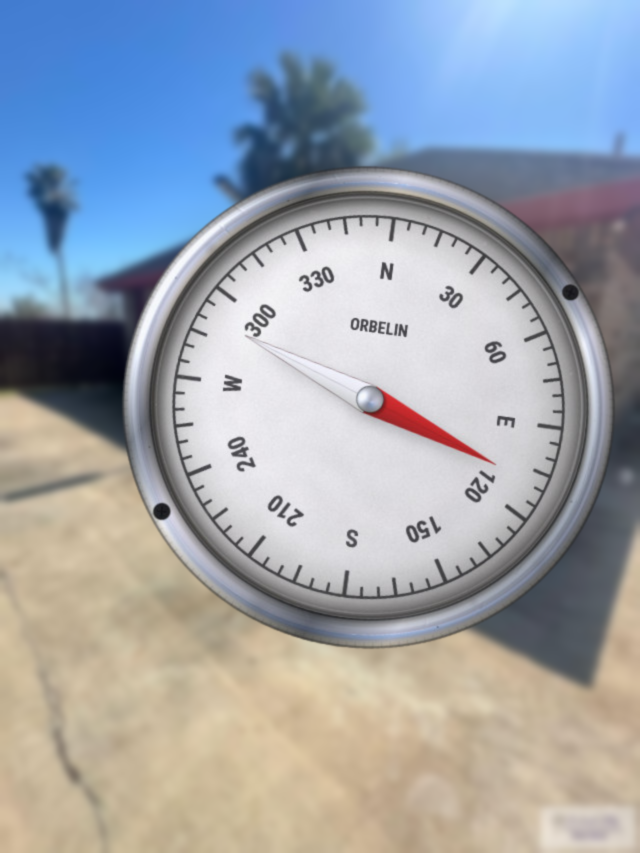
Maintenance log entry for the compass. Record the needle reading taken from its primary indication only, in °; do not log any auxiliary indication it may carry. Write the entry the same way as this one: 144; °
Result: 110; °
